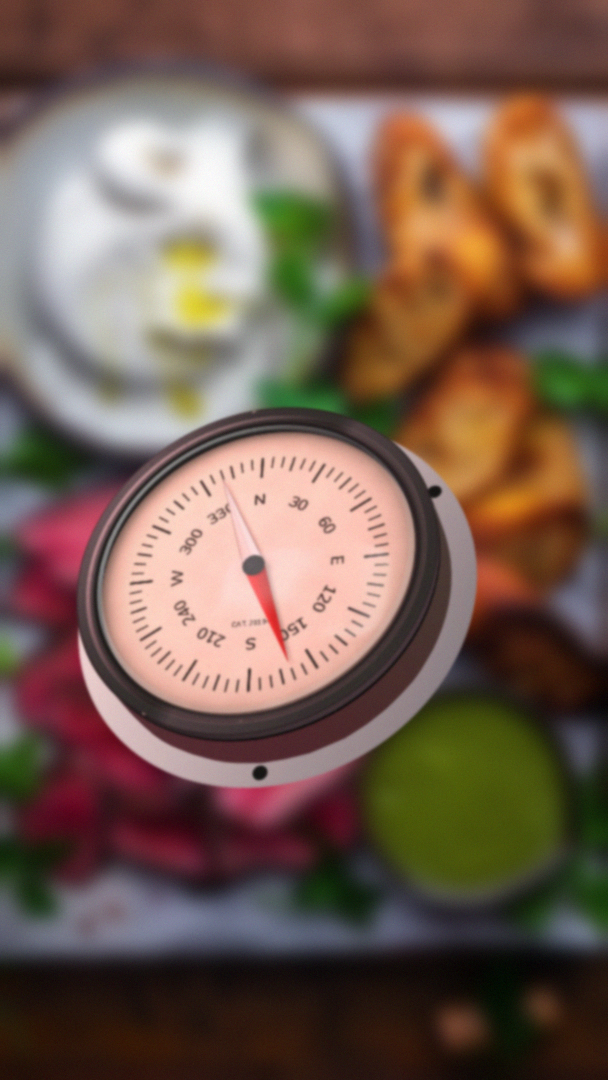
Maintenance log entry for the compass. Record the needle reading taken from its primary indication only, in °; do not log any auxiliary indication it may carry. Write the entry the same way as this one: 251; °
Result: 160; °
